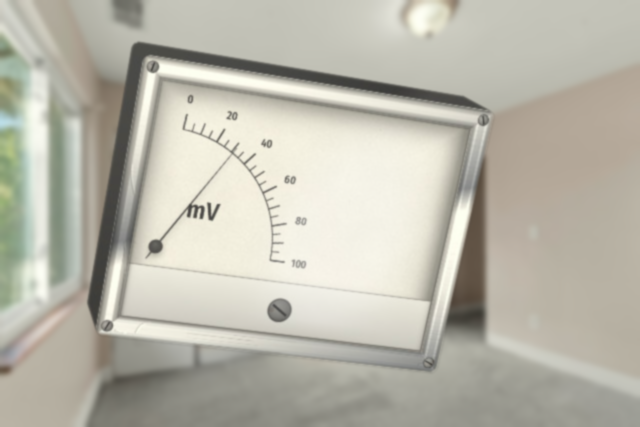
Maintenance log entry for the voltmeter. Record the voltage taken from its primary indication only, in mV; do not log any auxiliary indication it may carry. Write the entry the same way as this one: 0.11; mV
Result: 30; mV
